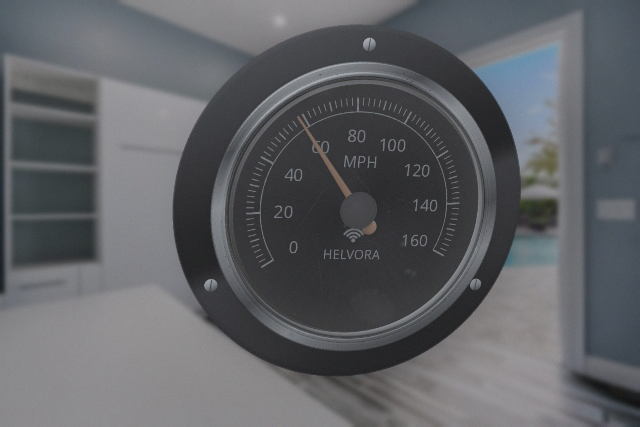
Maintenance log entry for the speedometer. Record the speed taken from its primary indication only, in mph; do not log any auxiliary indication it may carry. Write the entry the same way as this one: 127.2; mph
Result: 58; mph
